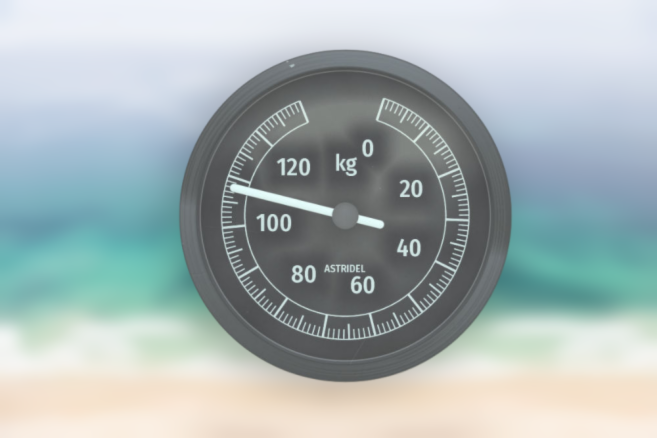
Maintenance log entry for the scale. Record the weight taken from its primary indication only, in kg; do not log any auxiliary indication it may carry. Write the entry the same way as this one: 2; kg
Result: 108; kg
